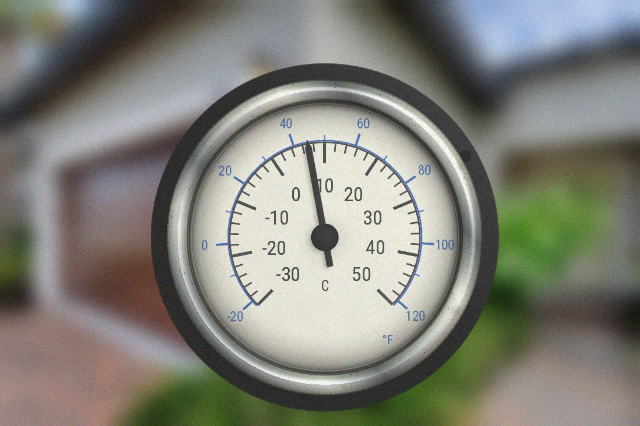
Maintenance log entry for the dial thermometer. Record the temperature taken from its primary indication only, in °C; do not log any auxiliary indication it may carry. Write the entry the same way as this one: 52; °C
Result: 7; °C
